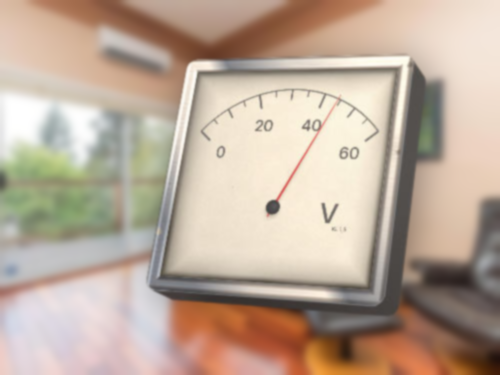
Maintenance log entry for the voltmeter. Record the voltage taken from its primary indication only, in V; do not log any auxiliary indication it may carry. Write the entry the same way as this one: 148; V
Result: 45; V
